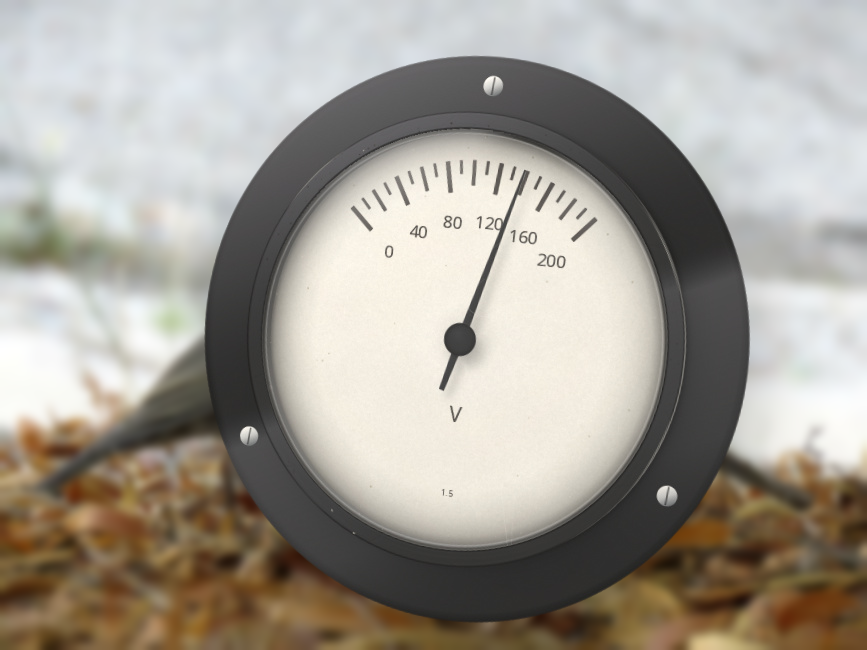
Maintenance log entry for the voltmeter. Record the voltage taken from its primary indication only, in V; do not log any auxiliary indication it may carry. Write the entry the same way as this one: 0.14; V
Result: 140; V
